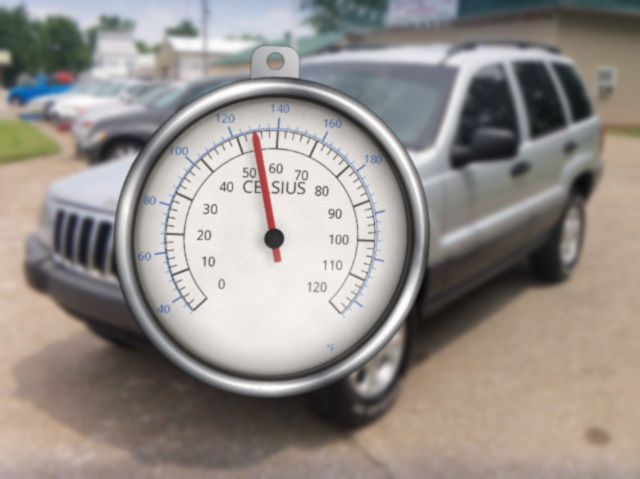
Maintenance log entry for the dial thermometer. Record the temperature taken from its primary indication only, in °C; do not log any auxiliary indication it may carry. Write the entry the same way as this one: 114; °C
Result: 54; °C
